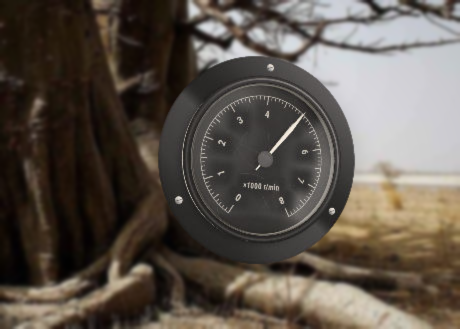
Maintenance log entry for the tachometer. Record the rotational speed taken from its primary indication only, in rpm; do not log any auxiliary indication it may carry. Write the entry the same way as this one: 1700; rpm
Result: 5000; rpm
